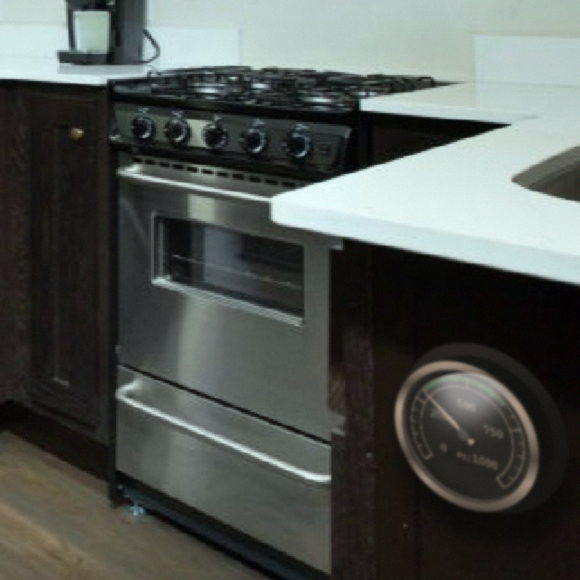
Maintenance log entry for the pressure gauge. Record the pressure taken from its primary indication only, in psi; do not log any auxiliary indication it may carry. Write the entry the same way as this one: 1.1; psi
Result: 300; psi
